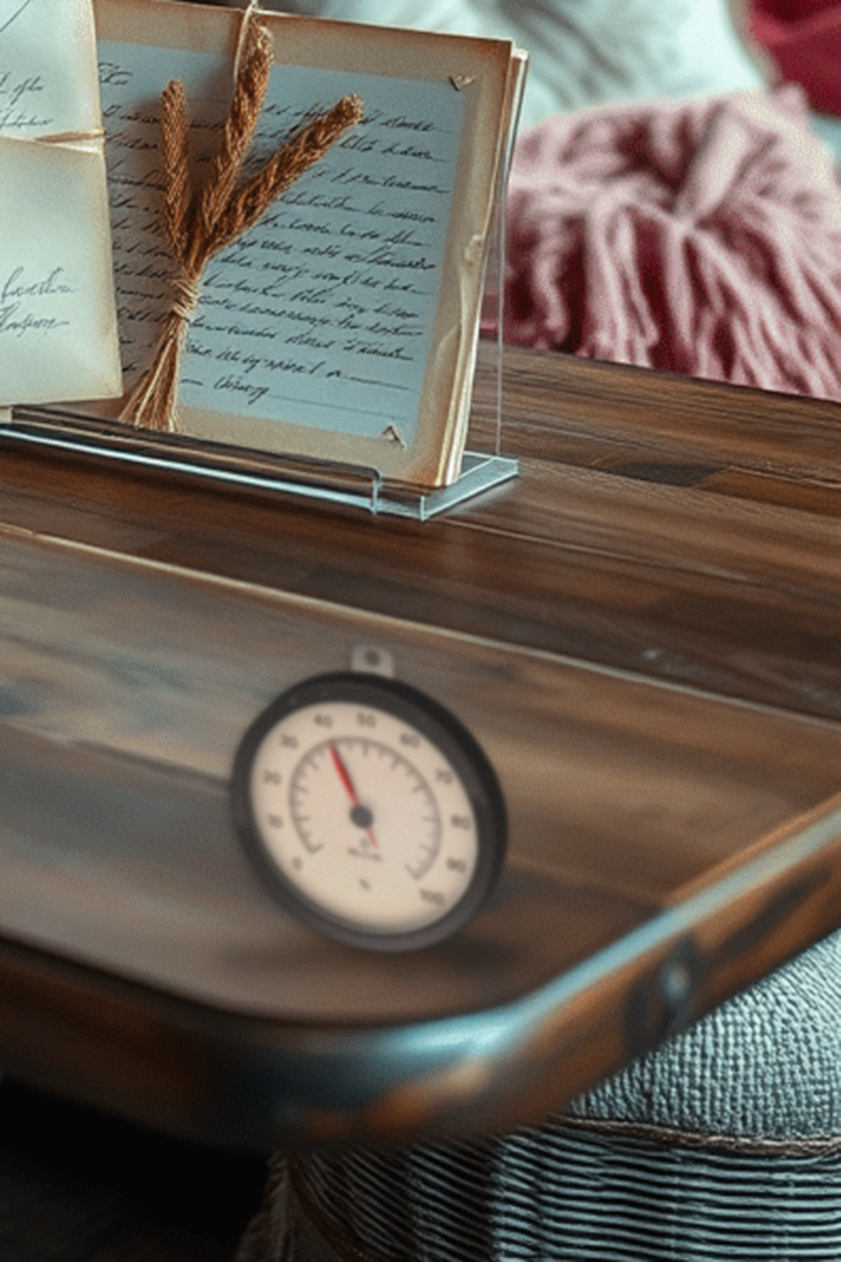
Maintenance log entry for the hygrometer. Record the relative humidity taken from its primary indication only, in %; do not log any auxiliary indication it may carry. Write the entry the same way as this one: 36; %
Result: 40; %
